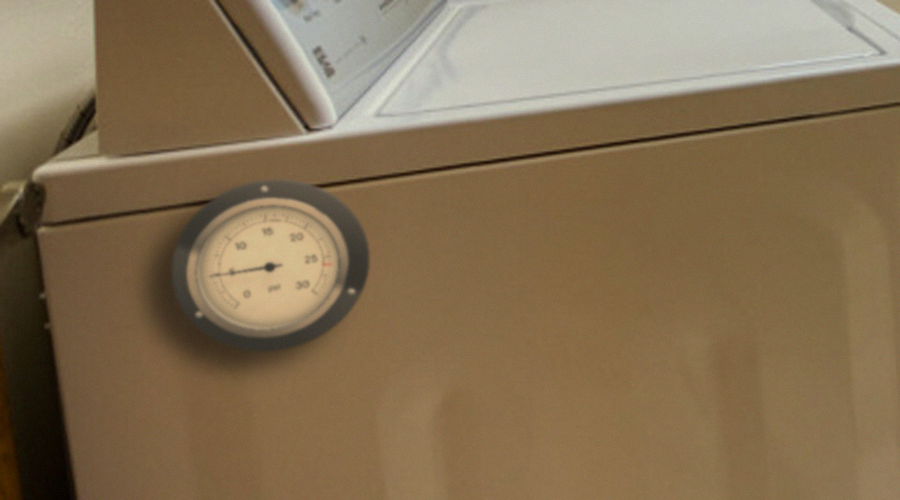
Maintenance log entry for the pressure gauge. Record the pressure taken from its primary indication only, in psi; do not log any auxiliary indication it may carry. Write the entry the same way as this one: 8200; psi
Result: 5; psi
